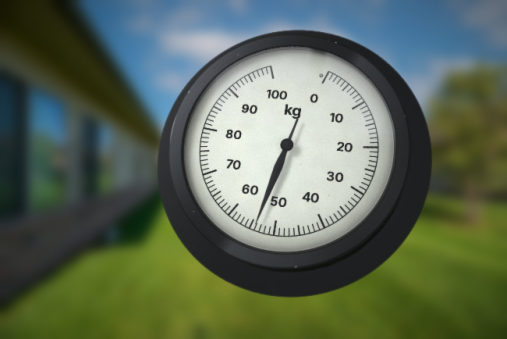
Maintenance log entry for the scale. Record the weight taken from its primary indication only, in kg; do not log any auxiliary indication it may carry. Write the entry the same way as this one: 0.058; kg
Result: 54; kg
